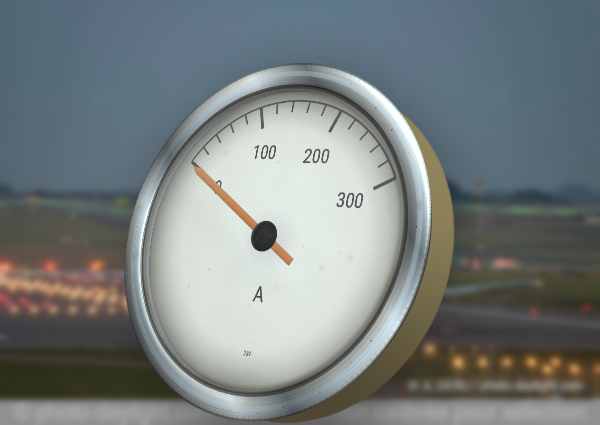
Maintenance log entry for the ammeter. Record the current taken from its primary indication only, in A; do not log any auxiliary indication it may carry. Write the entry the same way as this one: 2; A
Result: 0; A
